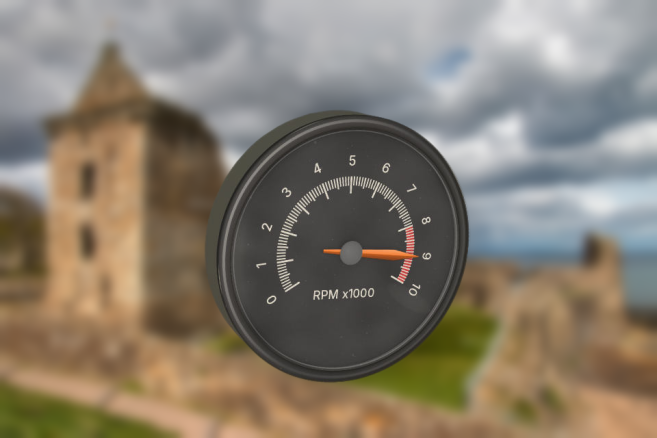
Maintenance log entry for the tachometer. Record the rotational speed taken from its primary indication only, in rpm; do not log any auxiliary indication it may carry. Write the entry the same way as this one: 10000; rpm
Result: 9000; rpm
